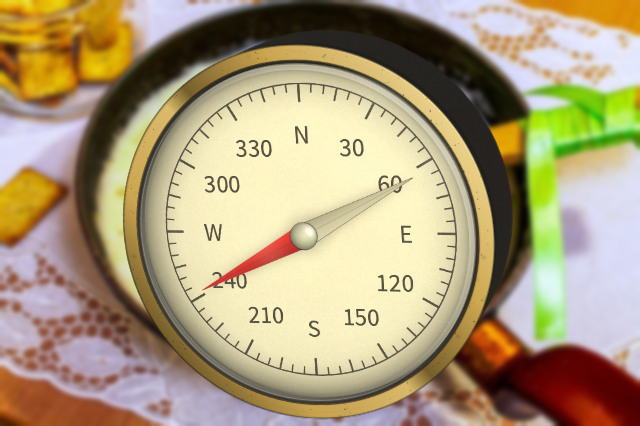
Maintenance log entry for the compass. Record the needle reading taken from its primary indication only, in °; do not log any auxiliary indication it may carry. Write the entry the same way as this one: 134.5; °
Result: 242.5; °
